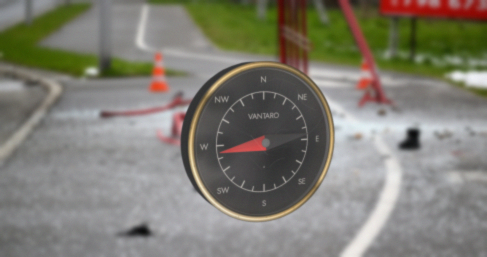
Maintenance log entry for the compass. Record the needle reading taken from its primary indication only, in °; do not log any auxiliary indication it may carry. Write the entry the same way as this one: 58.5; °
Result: 262.5; °
